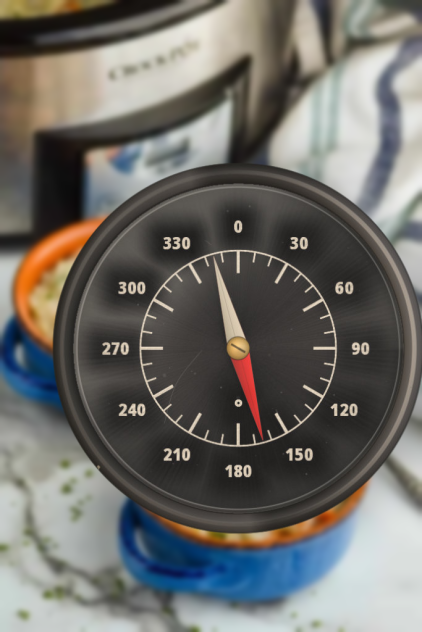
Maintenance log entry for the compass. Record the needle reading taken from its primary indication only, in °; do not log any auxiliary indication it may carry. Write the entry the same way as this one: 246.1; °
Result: 165; °
